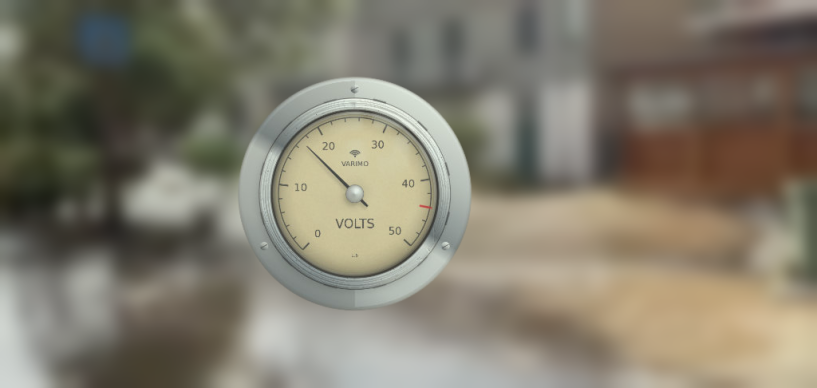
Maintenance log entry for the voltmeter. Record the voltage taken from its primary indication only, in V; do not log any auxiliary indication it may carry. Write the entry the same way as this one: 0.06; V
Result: 17; V
